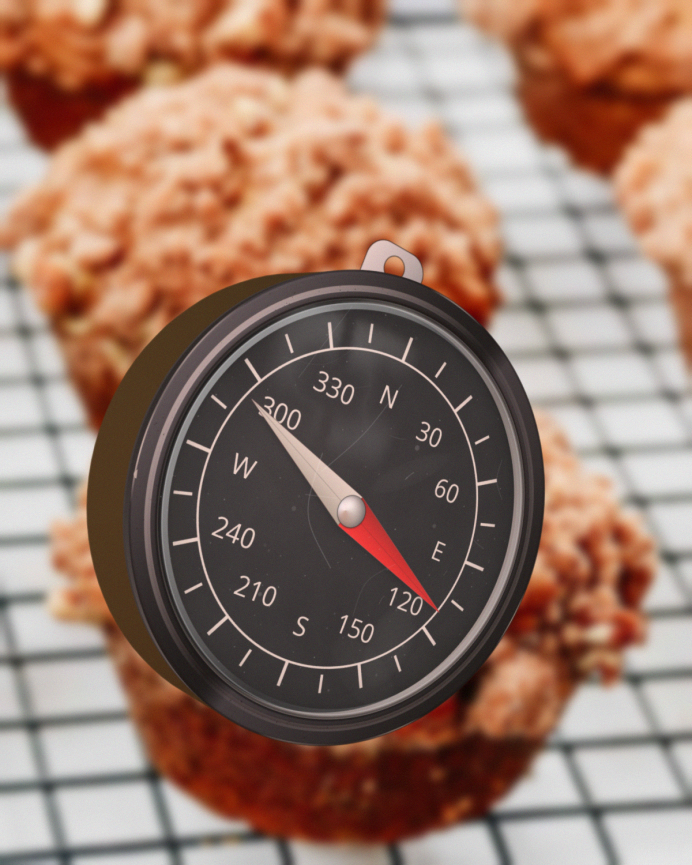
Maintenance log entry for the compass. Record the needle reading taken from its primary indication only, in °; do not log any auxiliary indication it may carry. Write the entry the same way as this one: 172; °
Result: 112.5; °
